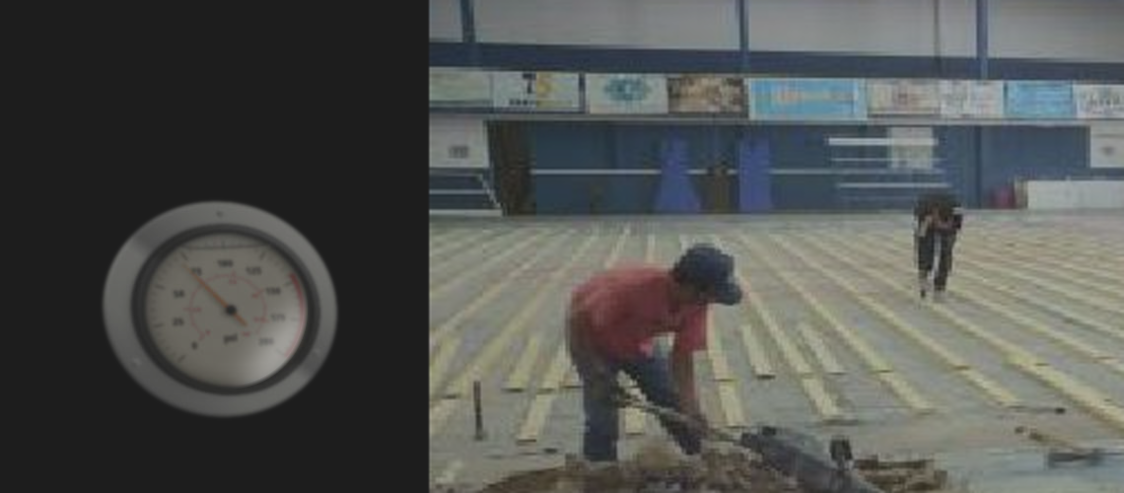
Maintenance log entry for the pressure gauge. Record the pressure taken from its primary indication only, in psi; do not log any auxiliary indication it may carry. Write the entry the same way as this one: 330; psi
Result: 70; psi
